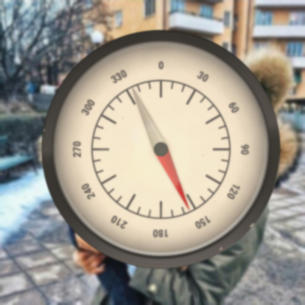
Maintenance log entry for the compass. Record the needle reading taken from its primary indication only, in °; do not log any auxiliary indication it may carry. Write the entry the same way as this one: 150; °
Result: 155; °
